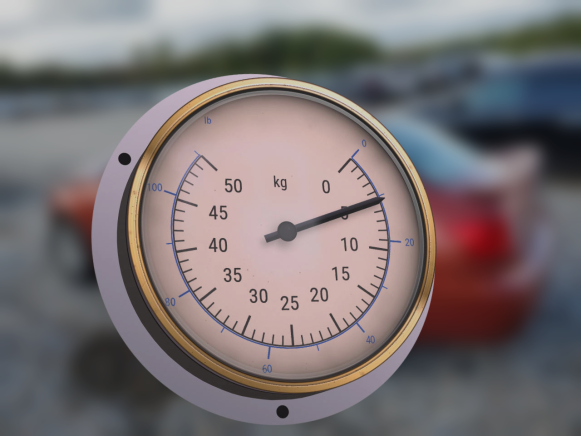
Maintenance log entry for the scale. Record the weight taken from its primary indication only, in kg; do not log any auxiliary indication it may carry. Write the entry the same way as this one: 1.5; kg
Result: 5; kg
